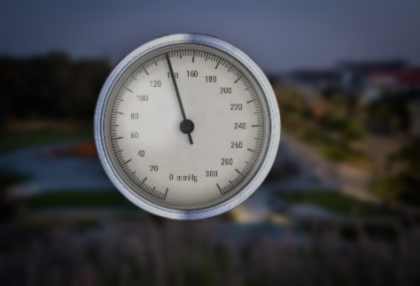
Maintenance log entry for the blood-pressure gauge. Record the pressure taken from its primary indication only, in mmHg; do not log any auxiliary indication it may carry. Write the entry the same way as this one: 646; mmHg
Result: 140; mmHg
